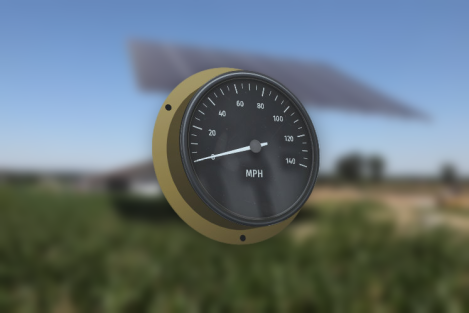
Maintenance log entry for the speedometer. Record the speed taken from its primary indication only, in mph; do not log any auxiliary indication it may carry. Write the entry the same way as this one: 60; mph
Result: 0; mph
